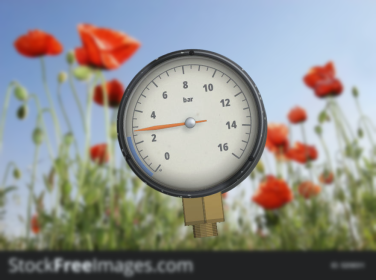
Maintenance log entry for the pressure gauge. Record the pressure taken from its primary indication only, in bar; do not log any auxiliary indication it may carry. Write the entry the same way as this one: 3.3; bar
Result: 2.75; bar
